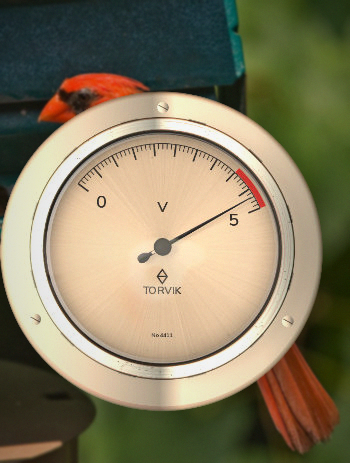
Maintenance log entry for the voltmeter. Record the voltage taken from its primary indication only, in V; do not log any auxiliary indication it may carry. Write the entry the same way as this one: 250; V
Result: 4.7; V
